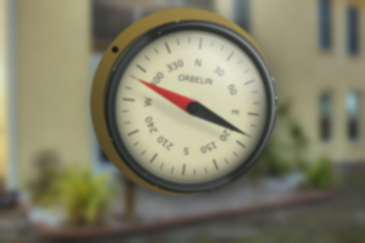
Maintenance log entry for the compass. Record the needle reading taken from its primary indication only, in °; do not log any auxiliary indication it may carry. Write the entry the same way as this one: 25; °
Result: 290; °
